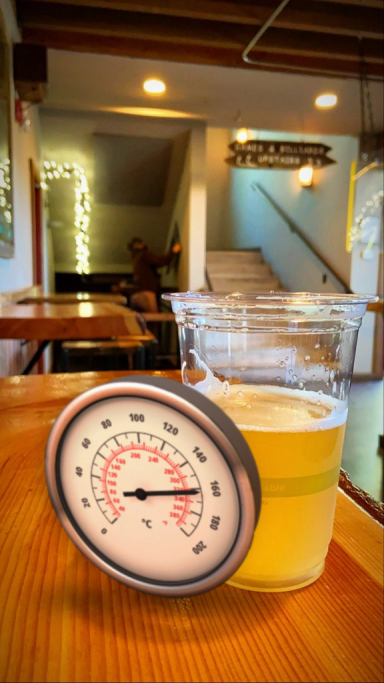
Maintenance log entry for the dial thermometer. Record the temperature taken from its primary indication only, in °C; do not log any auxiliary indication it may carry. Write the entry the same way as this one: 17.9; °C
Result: 160; °C
